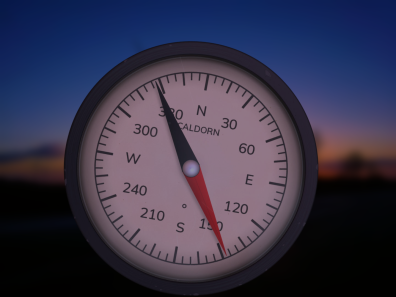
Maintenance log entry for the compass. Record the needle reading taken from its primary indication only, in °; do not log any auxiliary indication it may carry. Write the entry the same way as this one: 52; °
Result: 147.5; °
